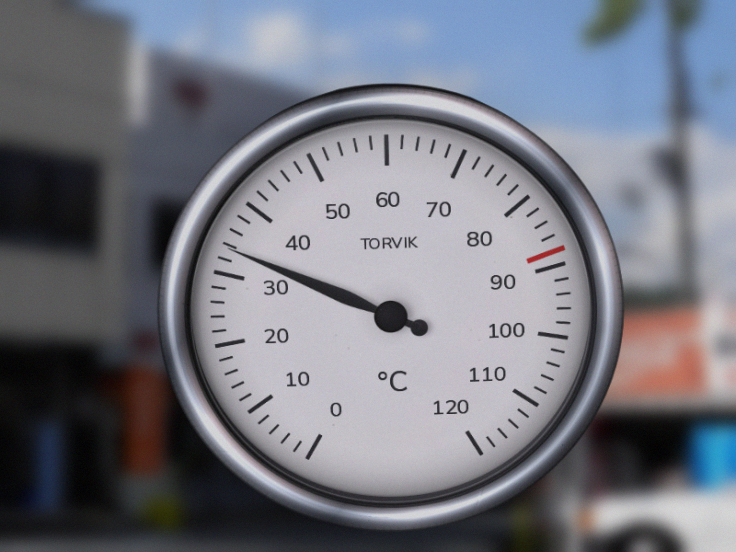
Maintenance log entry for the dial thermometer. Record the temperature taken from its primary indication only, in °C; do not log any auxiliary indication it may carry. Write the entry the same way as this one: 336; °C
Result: 34; °C
